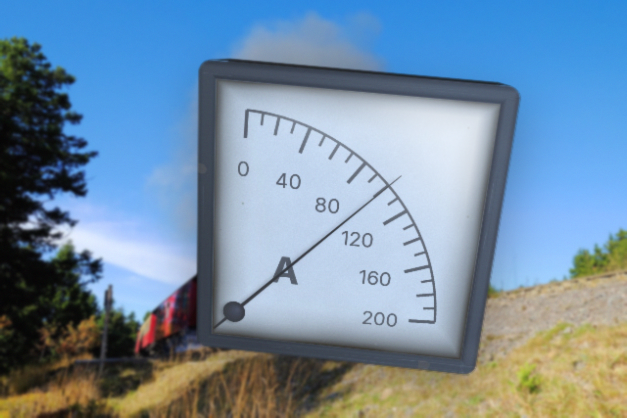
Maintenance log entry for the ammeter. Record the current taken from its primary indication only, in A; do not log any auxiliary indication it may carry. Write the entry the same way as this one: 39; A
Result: 100; A
